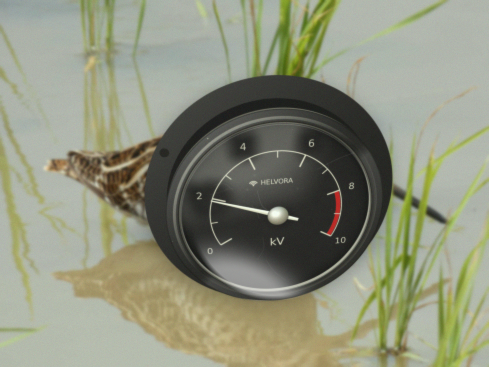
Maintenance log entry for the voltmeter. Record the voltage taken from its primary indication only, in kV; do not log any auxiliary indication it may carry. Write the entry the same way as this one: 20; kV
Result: 2; kV
